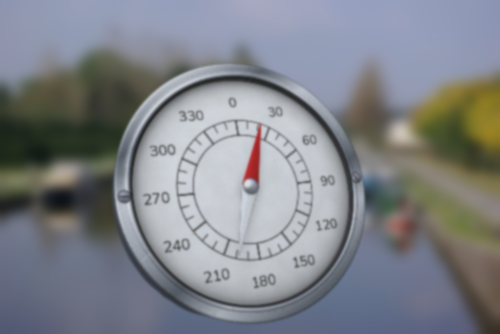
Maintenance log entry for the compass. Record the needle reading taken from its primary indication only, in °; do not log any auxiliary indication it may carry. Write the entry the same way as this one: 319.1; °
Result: 20; °
